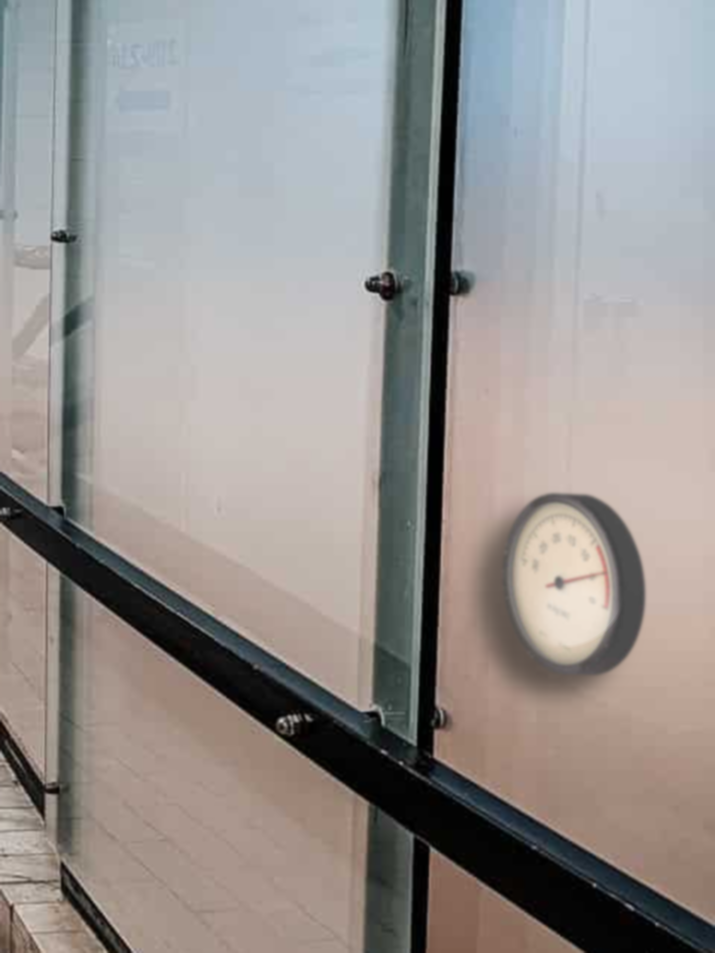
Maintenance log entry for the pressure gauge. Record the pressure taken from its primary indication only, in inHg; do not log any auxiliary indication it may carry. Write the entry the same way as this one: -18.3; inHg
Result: -5; inHg
